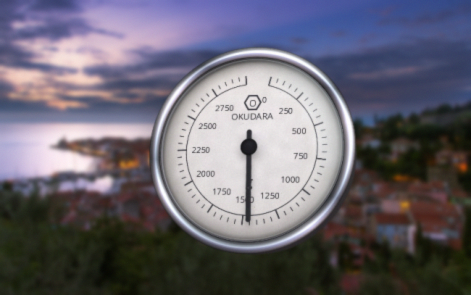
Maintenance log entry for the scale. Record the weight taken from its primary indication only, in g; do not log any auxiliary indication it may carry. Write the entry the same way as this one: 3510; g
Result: 1450; g
